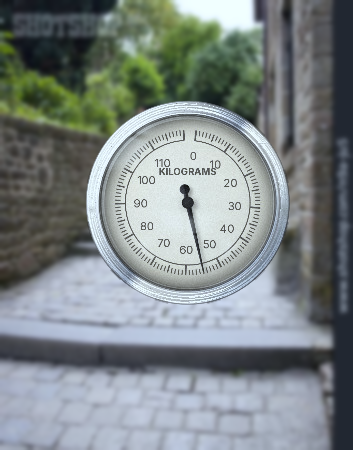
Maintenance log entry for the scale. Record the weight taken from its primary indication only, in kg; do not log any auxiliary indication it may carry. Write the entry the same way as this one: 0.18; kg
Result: 55; kg
